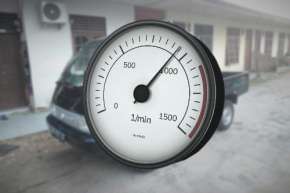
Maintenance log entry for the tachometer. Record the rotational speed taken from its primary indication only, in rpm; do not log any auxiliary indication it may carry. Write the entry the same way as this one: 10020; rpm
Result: 950; rpm
